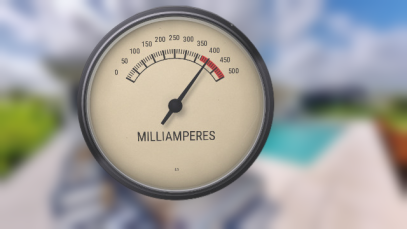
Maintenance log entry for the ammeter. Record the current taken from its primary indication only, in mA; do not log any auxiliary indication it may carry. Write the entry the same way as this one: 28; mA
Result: 400; mA
